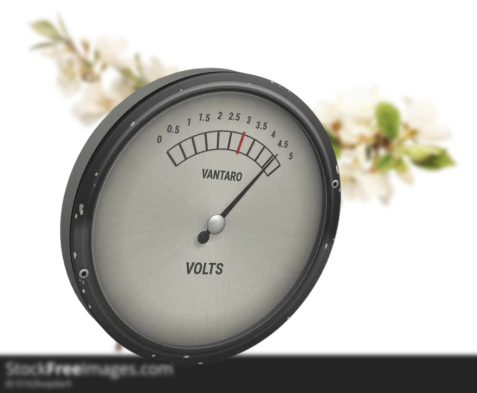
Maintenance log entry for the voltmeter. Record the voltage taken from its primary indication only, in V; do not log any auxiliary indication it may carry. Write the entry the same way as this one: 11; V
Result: 4.5; V
